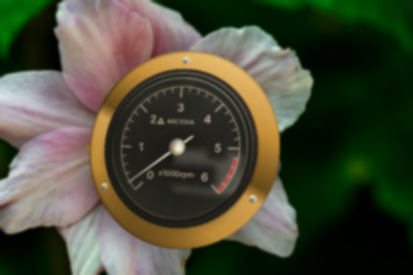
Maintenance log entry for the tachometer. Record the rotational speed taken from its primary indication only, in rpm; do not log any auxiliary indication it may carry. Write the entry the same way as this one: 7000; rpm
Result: 200; rpm
